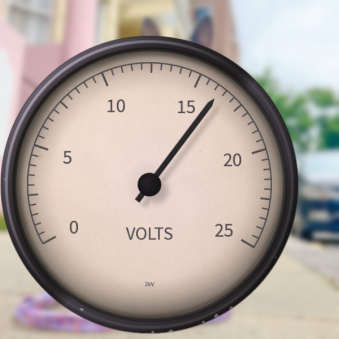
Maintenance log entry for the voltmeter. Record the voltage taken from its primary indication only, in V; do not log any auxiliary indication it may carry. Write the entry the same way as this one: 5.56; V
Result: 16.25; V
